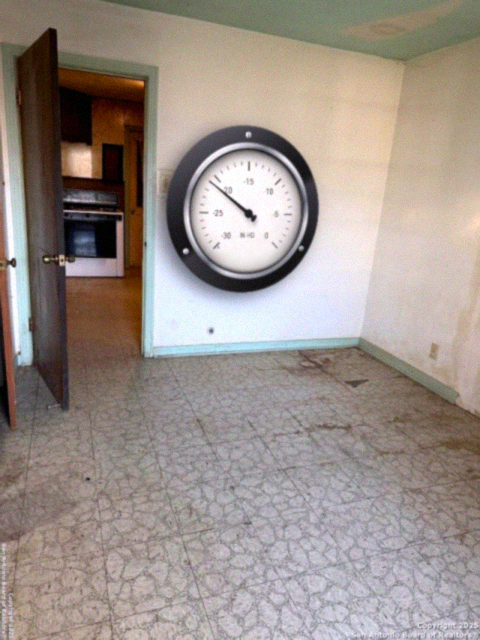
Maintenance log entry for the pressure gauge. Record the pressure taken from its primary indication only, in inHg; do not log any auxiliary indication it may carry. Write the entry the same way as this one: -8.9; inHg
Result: -21; inHg
